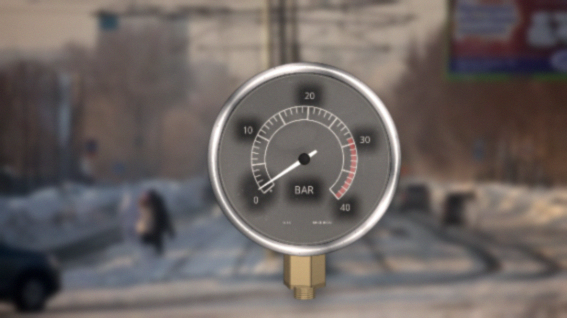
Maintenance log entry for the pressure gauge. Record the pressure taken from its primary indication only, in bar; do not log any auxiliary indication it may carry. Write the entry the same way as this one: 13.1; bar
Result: 1; bar
